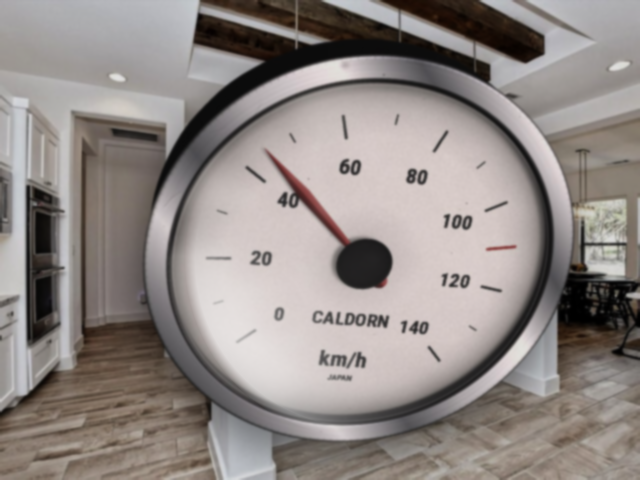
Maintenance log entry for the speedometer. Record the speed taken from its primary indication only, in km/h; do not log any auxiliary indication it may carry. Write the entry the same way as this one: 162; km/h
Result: 45; km/h
